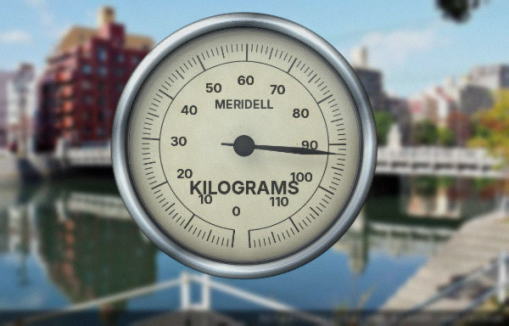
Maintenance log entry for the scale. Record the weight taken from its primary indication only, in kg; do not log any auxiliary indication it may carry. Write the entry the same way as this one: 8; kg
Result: 92; kg
